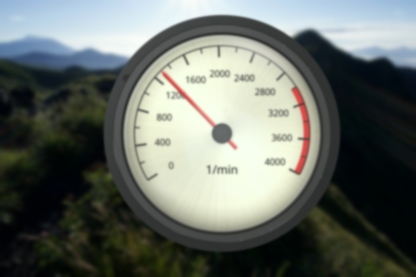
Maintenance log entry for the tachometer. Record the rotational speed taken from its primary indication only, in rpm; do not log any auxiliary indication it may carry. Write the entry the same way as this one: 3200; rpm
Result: 1300; rpm
